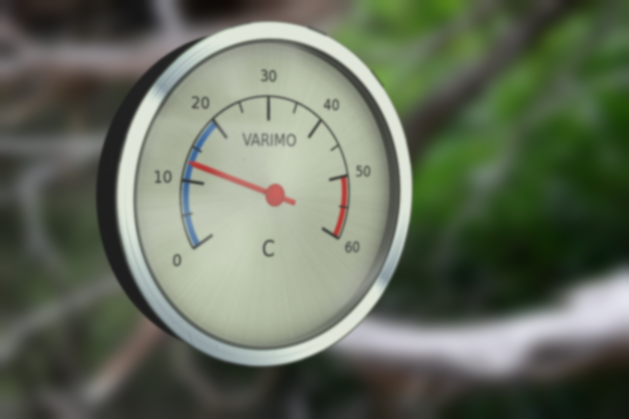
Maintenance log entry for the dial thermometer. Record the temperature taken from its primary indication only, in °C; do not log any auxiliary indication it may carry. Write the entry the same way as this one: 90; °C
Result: 12.5; °C
